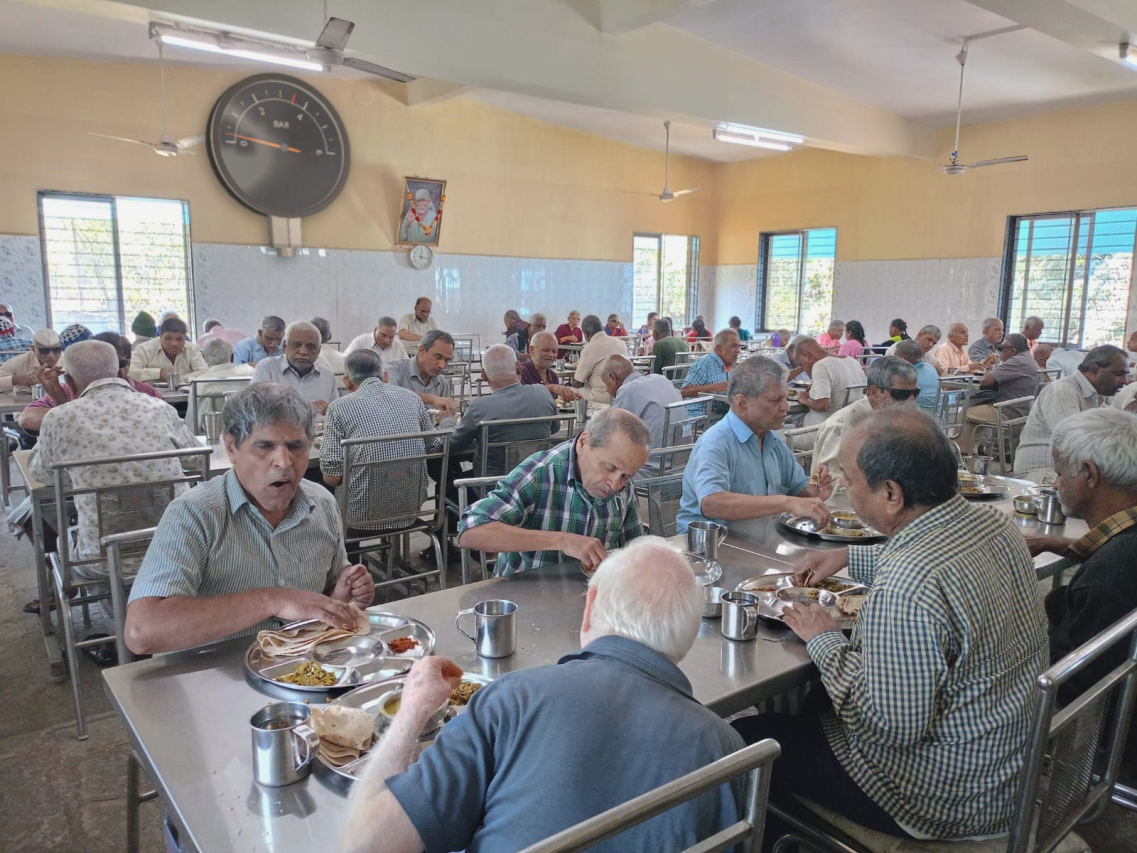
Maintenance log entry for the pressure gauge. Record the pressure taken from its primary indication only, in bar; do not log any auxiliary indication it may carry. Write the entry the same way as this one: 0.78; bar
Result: 0.25; bar
